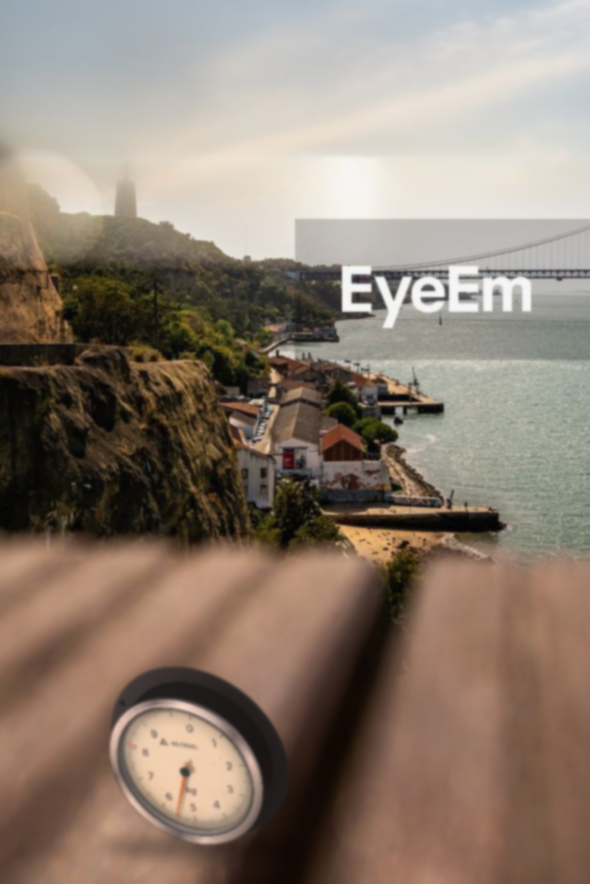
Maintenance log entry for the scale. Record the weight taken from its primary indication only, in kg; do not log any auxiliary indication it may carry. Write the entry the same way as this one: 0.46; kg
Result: 5.5; kg
